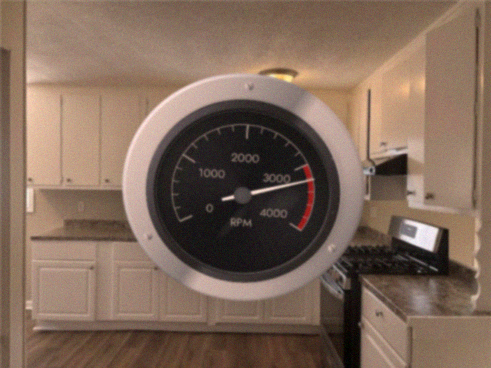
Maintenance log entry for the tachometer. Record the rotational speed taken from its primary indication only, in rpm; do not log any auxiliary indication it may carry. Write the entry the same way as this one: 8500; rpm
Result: 3200; rpm
